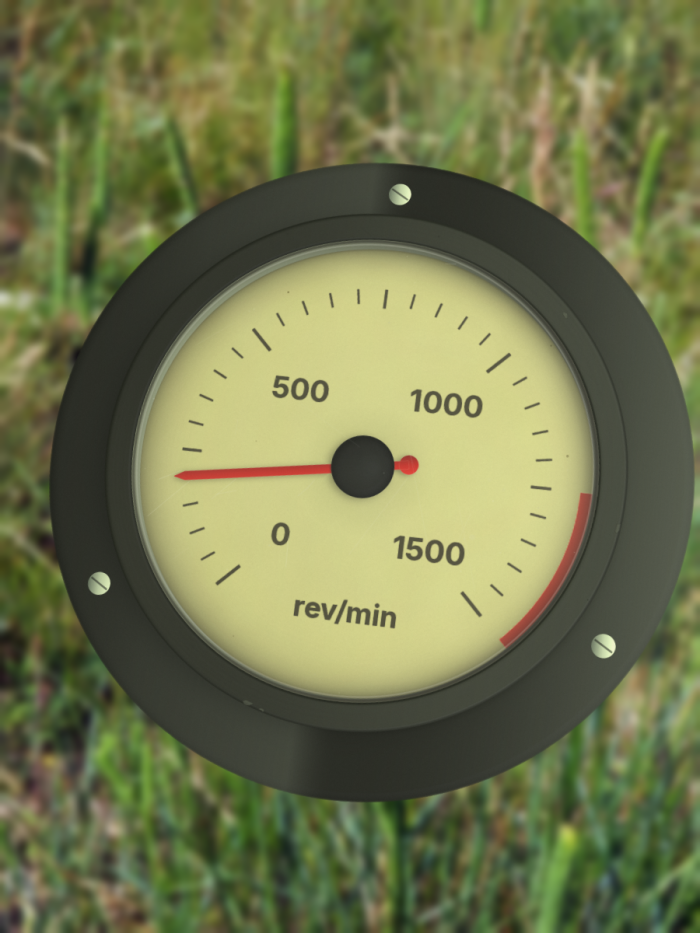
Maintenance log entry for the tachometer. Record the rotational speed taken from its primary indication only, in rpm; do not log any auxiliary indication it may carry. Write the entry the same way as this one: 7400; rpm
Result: 200; rpm
